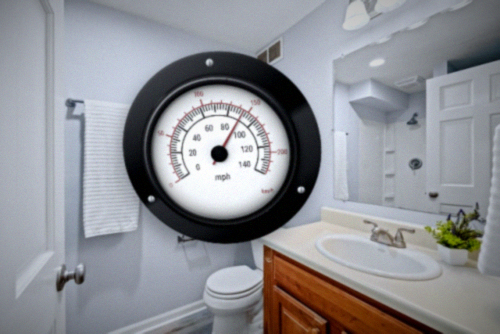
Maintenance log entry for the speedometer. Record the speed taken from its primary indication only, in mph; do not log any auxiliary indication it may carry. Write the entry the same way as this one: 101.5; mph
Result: 90; mph
